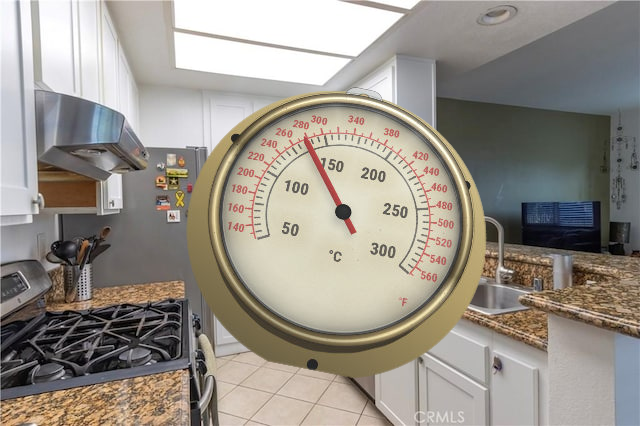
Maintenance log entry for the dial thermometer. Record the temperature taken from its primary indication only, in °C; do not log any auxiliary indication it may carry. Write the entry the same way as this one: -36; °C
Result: 135; °C
